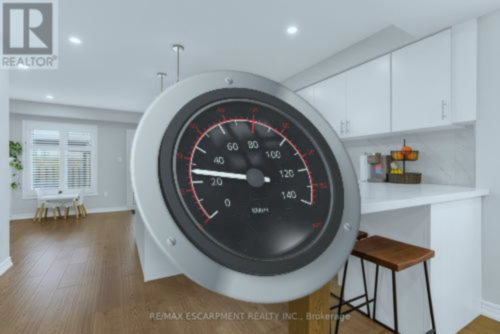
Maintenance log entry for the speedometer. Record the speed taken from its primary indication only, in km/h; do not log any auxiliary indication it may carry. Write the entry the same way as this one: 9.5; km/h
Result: 25; km/h
